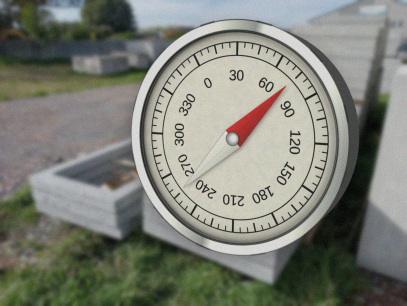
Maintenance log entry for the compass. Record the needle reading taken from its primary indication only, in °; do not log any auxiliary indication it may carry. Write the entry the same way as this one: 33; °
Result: 75; °
